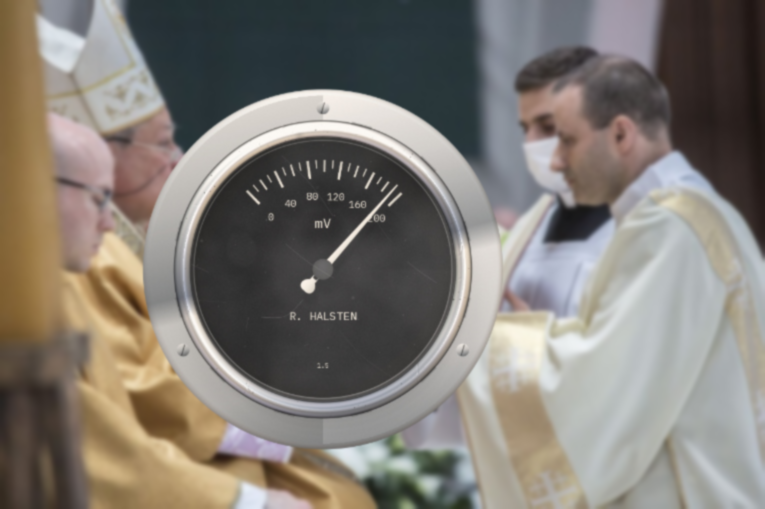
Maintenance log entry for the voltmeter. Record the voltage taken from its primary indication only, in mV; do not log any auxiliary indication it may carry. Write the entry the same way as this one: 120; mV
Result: 190; mV
